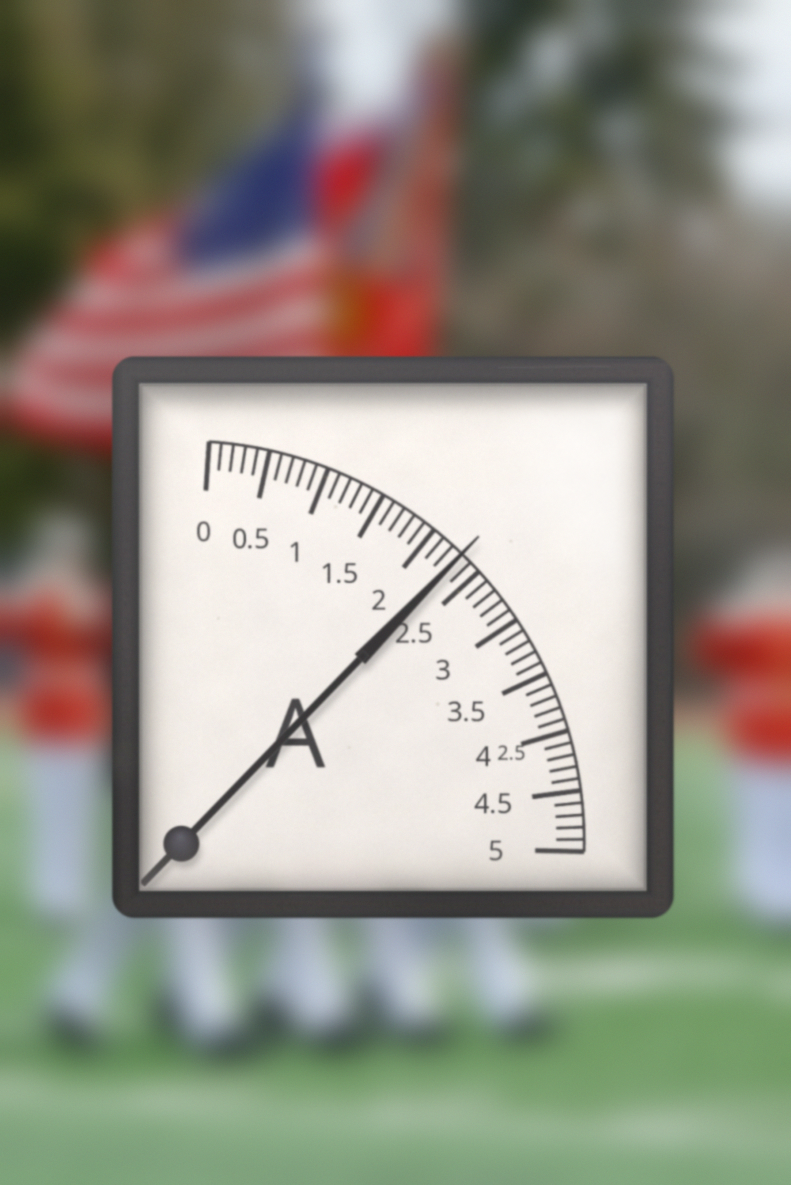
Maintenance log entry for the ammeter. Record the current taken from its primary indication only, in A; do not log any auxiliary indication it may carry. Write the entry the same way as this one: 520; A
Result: 2.3; A
